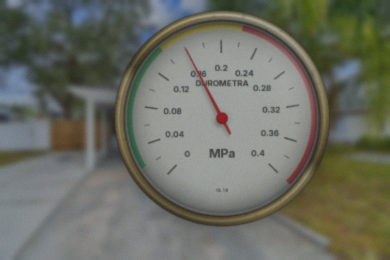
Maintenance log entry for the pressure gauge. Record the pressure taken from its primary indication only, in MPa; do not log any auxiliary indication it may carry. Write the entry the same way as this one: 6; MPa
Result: 0.16; MPa
